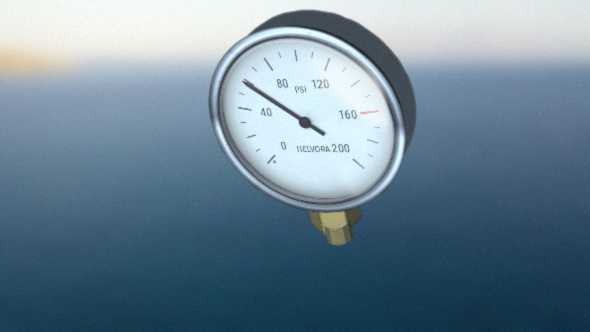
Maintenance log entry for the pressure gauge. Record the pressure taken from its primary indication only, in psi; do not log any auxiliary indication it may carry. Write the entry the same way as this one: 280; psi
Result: 60; psi
